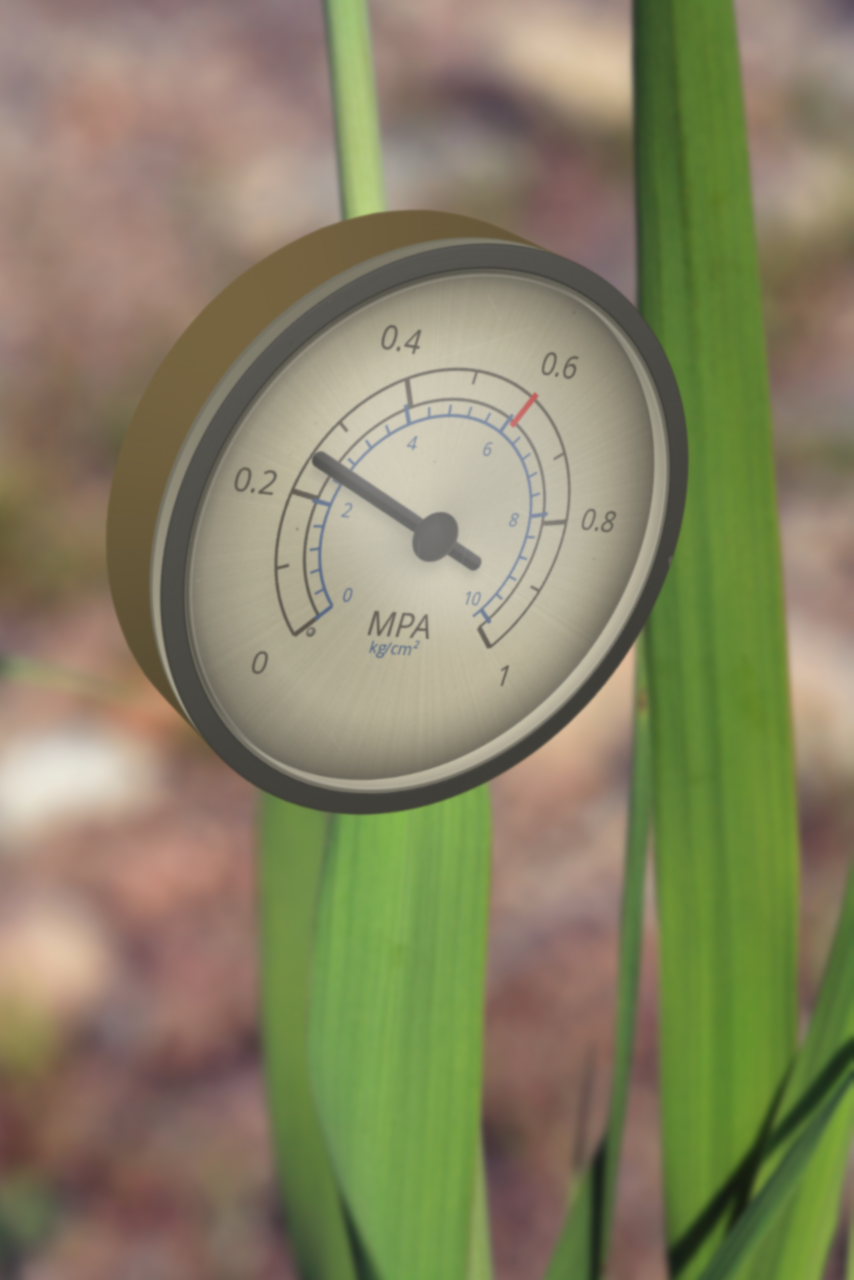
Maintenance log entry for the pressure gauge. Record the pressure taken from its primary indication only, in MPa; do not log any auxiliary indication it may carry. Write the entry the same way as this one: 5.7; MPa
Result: 0.25; MPa
